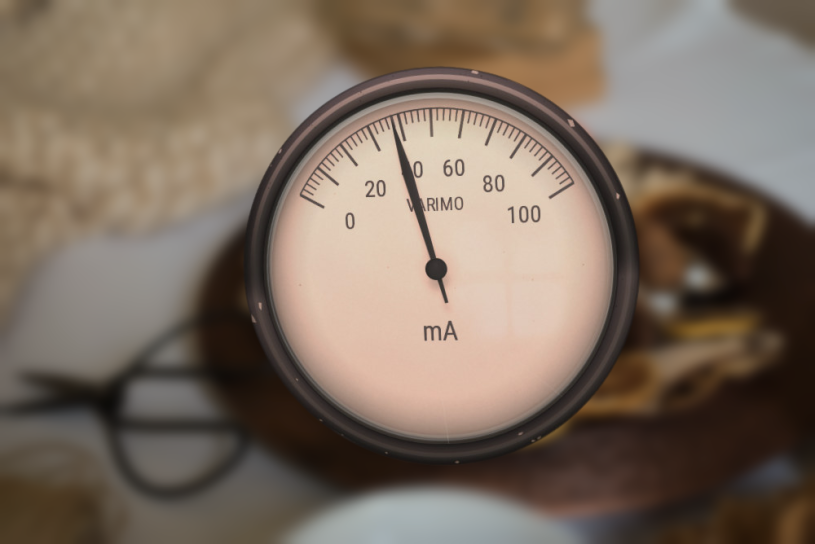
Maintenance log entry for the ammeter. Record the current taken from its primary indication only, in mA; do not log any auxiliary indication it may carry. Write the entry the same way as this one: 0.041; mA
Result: 38; mA
